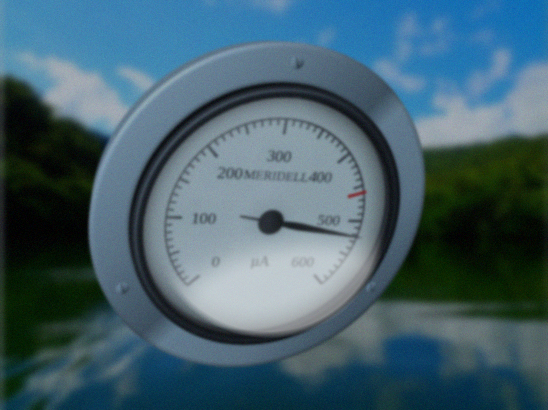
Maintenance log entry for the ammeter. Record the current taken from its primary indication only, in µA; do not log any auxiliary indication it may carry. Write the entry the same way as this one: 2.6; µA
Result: 520; µA
